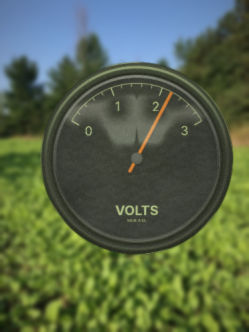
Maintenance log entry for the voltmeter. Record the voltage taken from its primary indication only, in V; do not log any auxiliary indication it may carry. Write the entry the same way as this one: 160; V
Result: 2.2; V
